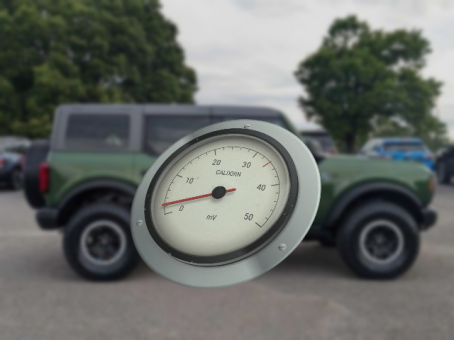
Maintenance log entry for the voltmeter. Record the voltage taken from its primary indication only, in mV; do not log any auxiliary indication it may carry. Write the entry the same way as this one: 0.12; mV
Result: 2; mV
